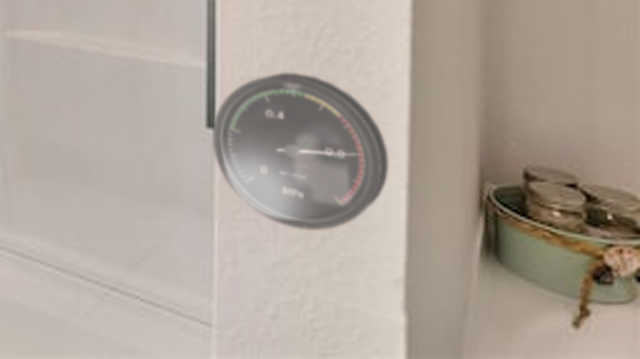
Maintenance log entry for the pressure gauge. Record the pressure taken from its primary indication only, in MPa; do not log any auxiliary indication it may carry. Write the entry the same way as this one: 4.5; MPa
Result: 0.8; MPa
